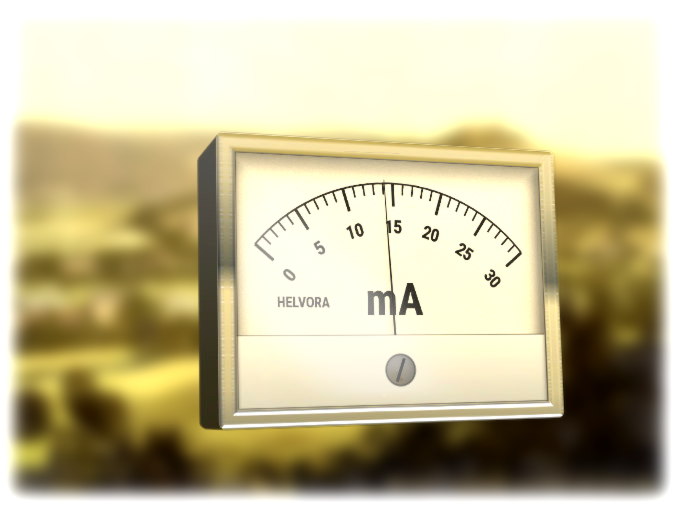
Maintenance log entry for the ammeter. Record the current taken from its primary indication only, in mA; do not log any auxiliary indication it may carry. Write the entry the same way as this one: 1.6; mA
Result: 14; mA
